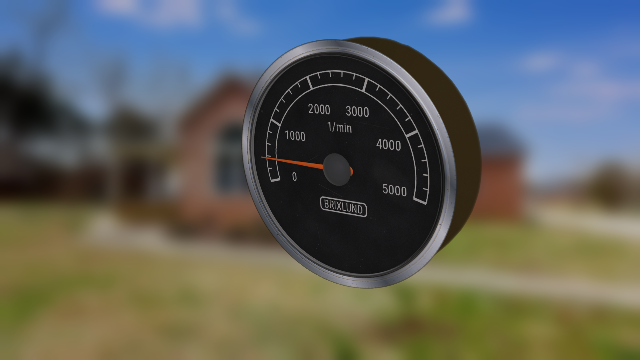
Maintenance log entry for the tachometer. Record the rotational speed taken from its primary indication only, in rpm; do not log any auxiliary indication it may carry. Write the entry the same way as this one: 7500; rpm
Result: 400; rpm
